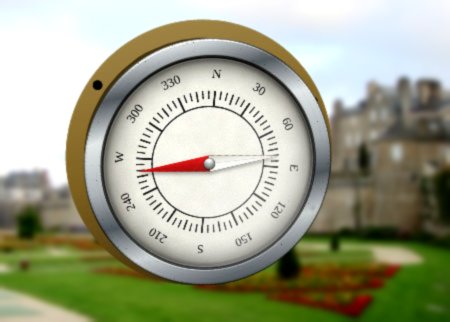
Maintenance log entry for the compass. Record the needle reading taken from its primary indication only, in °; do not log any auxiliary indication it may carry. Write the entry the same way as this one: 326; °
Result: 260; °
